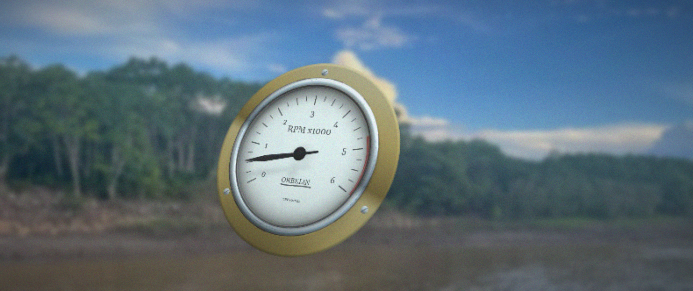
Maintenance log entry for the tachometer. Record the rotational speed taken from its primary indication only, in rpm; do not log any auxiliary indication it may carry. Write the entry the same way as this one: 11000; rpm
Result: 500; rpm
